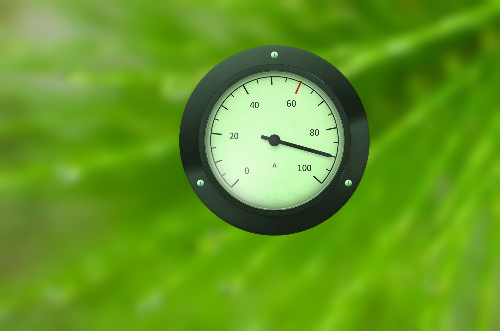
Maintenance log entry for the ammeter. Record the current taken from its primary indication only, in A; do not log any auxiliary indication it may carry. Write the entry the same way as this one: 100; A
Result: 90; A
